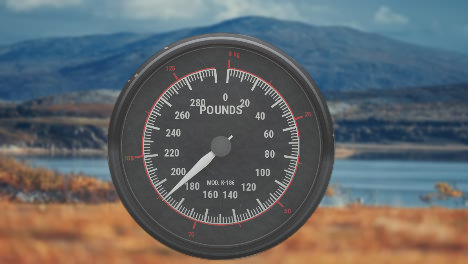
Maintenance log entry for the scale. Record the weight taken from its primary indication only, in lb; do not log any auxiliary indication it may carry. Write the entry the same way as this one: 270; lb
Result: 190; lb
